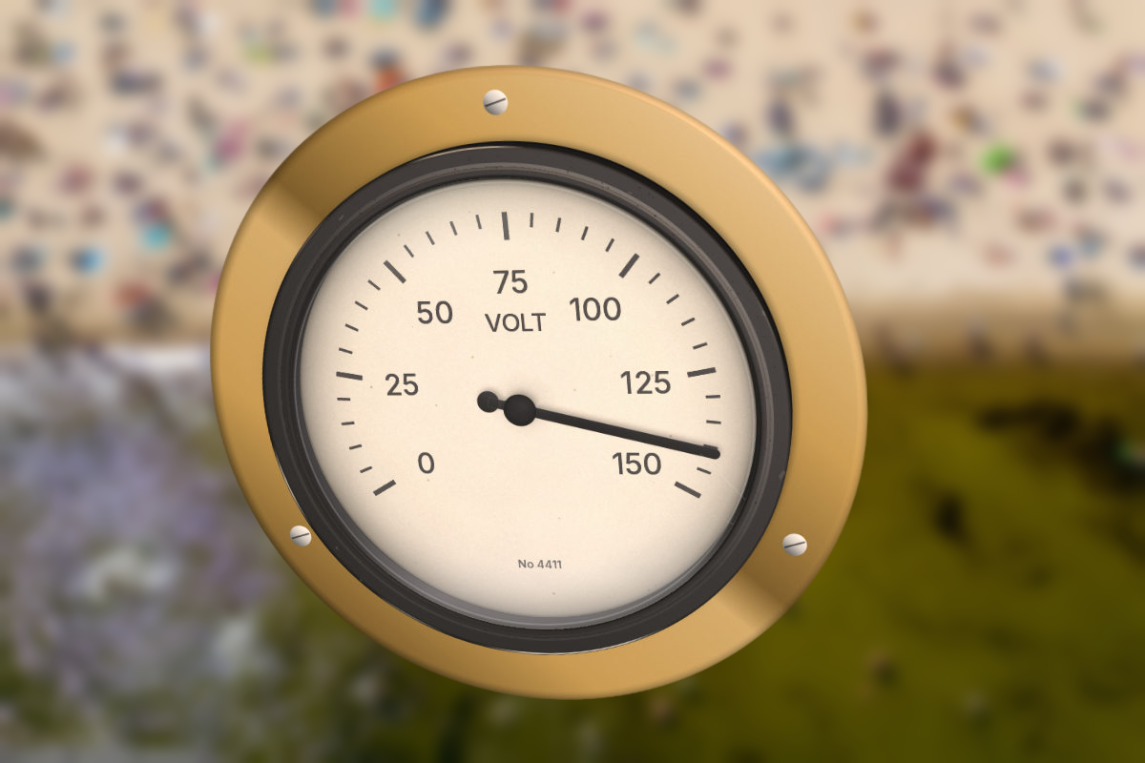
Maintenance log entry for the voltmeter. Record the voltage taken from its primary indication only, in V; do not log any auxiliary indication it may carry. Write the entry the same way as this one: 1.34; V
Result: 140; V
